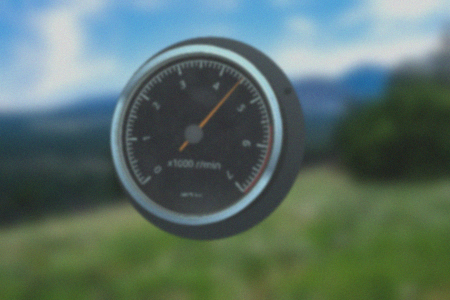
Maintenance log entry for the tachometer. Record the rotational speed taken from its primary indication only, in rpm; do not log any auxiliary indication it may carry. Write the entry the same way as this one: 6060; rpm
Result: 4500; rpm
